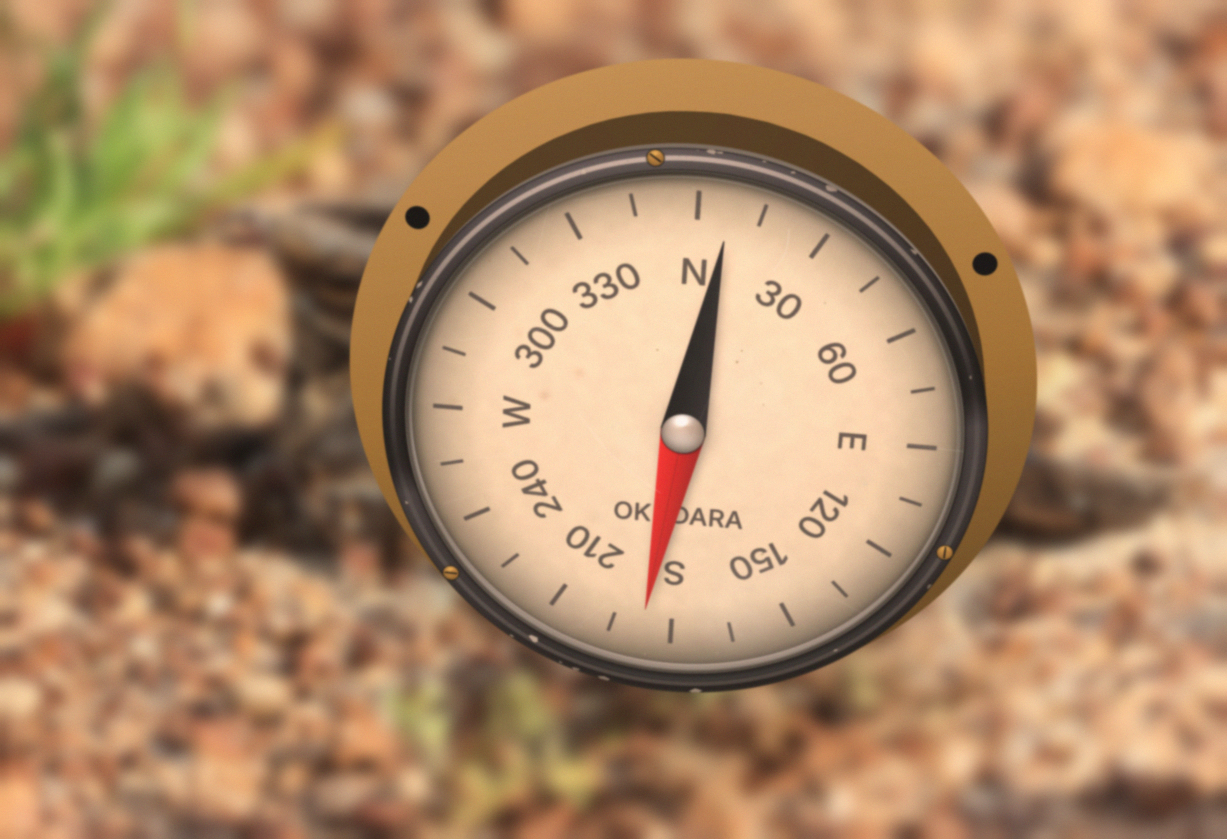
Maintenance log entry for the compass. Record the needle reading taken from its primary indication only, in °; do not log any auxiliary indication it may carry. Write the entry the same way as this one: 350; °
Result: 187.5; °
